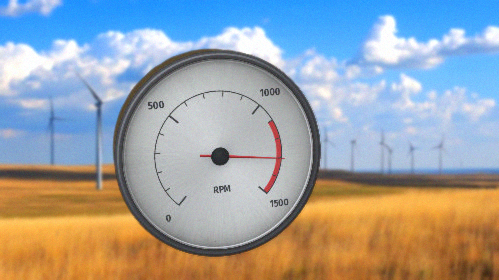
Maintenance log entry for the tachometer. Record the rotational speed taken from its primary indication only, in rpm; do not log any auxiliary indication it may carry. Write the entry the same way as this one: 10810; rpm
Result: 1300; rpm
